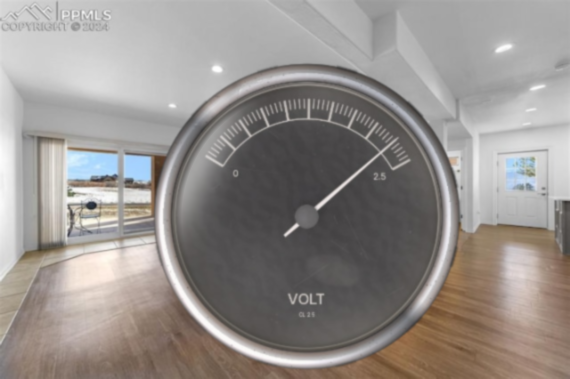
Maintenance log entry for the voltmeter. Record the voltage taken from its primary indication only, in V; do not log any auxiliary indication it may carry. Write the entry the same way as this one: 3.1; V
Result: 2.25; V
